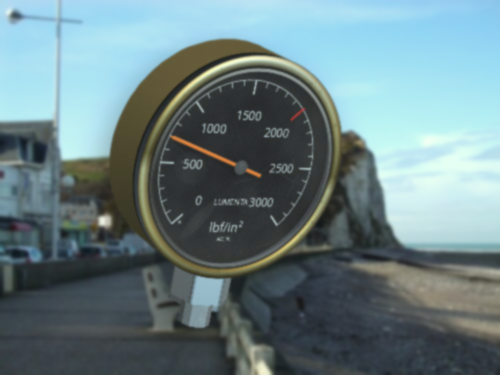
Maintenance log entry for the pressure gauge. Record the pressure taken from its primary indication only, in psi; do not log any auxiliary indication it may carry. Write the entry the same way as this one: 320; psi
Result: 700; psi
